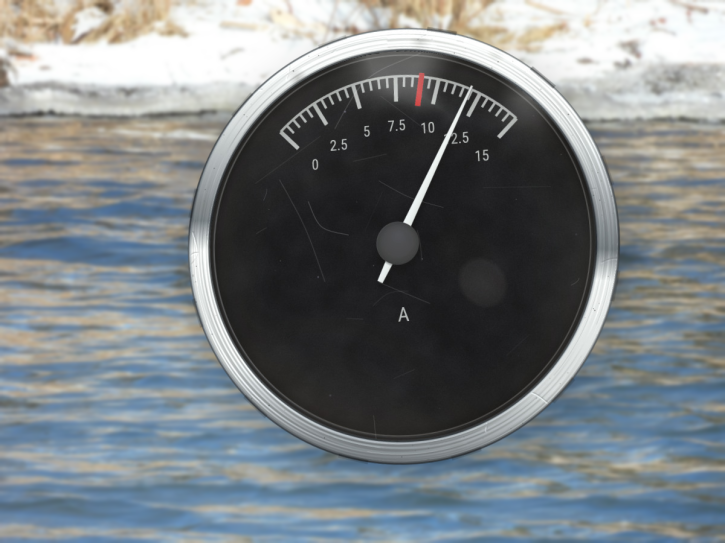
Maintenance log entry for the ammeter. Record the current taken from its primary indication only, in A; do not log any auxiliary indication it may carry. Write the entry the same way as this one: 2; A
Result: 12; A
